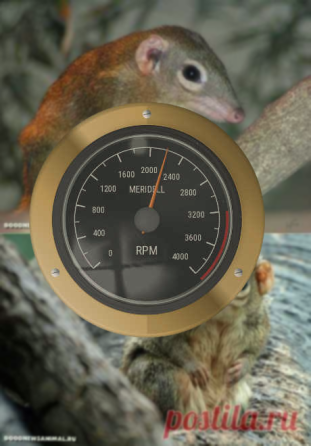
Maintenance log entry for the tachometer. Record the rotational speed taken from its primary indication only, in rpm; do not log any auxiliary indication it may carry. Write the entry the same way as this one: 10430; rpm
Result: 2200; rpm
